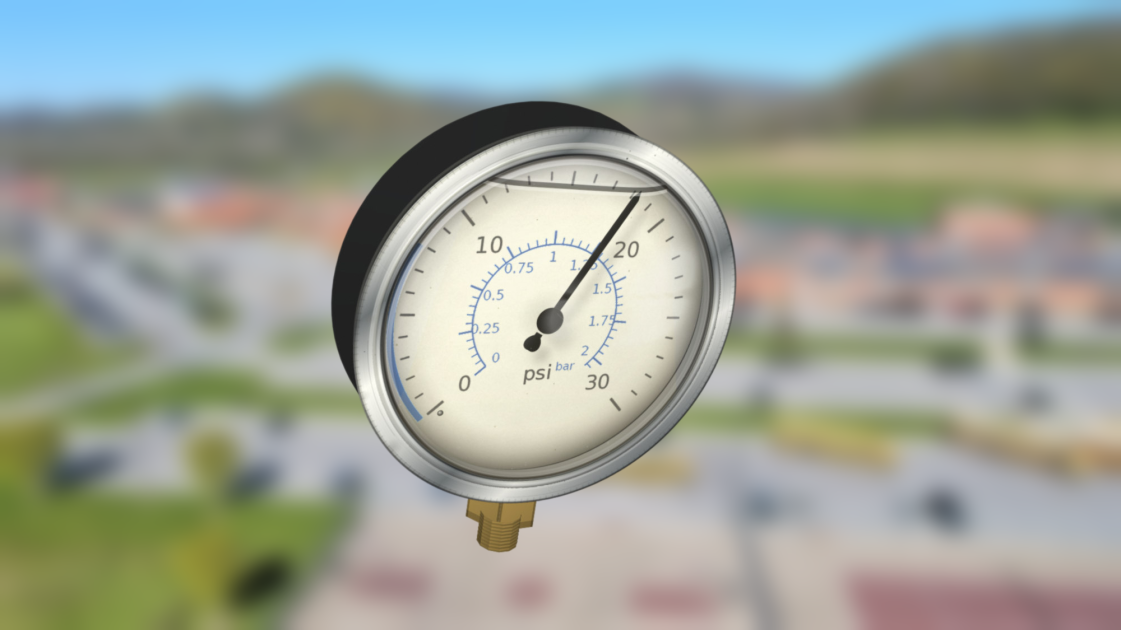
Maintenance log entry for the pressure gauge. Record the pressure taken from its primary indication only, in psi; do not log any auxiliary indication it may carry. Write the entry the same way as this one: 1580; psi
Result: 18; psi
